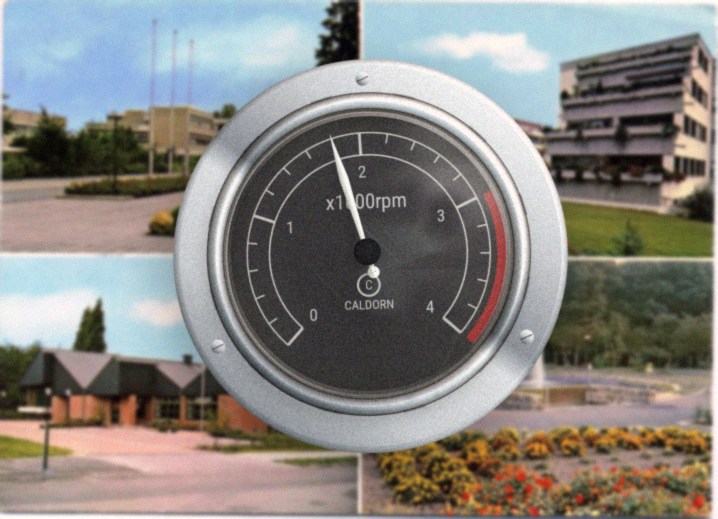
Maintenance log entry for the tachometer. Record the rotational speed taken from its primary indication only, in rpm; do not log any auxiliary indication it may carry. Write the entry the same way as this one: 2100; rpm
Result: 1800; rpm
